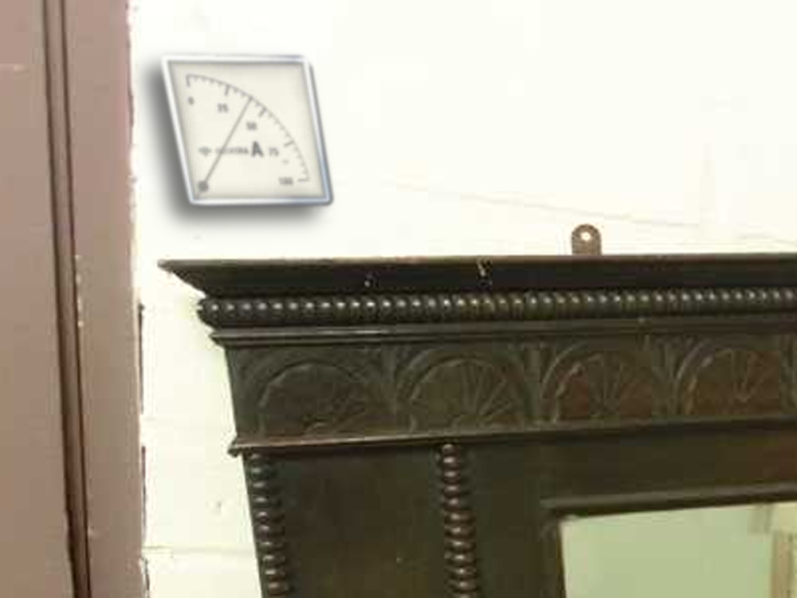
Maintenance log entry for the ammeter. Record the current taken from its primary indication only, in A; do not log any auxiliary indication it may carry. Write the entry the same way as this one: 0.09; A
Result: 40; A
